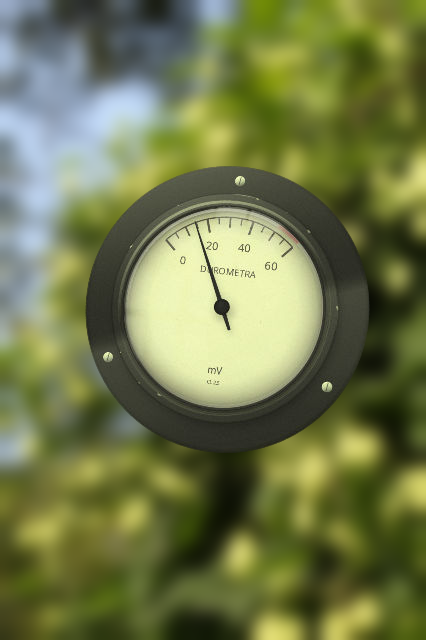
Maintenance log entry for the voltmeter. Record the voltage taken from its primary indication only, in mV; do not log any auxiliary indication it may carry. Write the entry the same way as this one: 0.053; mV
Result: 15; mV
